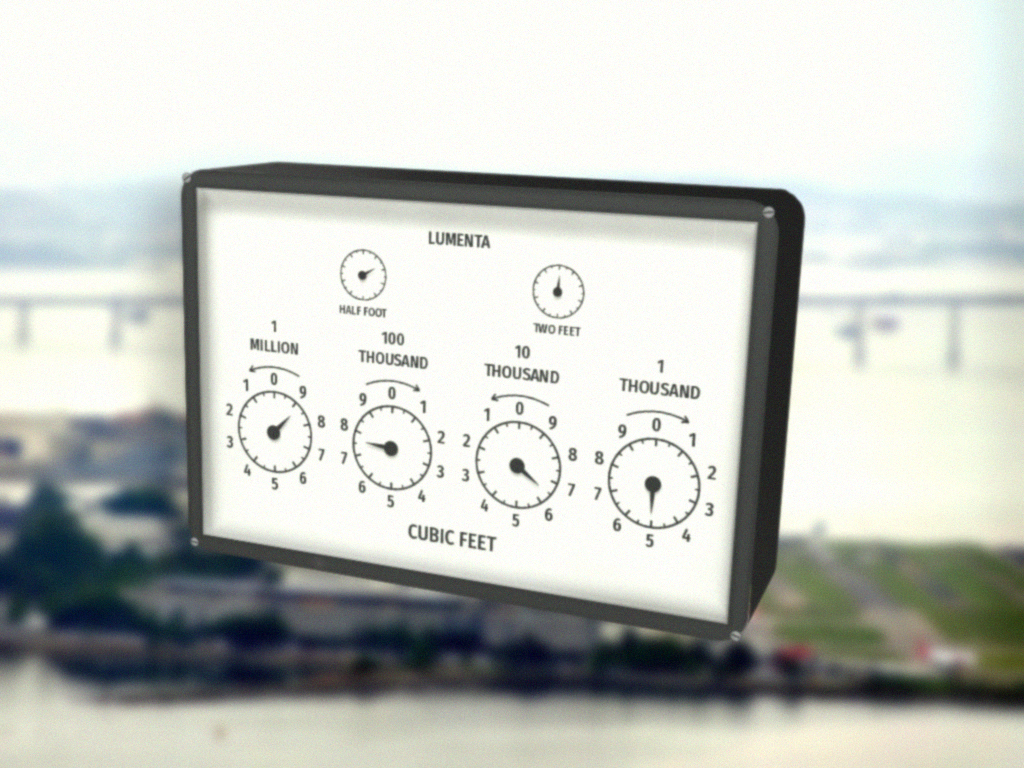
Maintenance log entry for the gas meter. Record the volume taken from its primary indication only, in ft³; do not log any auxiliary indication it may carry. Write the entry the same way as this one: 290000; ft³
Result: 876500; ft³
